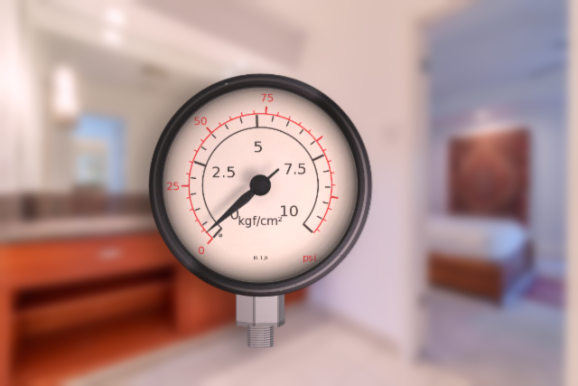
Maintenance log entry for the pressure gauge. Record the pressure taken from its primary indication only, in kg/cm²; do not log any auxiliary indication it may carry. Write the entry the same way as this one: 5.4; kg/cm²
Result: 0.25; kg/cm²
